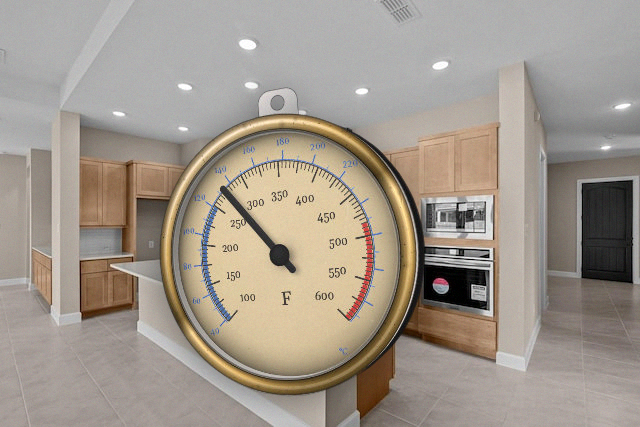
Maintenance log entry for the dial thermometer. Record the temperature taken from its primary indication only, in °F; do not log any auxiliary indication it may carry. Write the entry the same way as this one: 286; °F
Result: 275; °F
